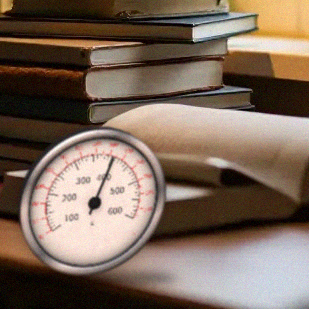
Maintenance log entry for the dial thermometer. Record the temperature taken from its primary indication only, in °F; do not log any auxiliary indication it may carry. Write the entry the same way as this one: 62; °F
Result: 400; °F
